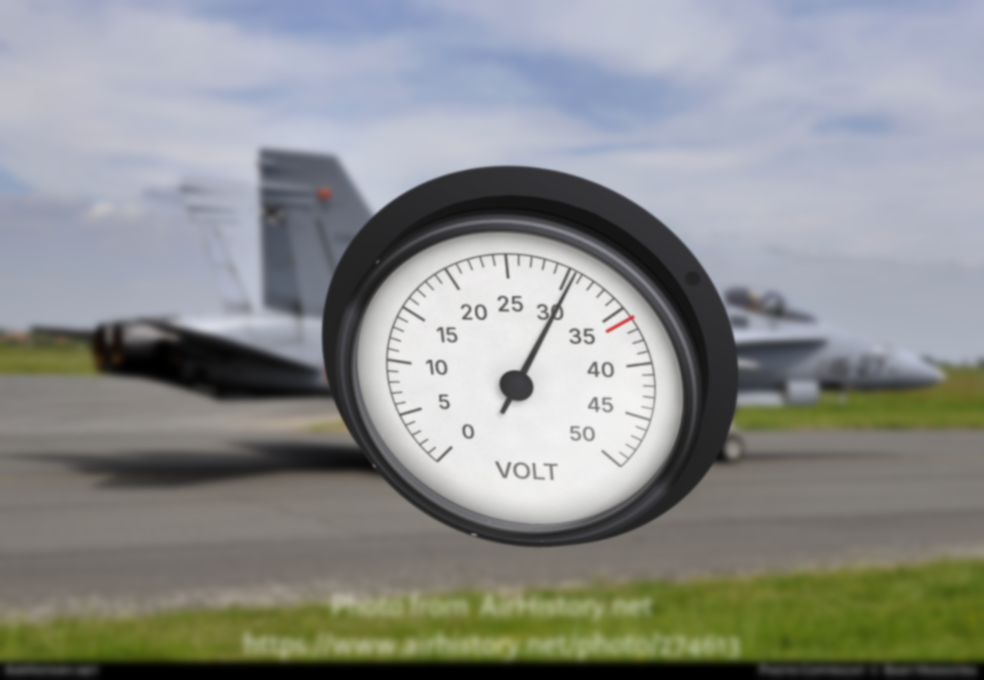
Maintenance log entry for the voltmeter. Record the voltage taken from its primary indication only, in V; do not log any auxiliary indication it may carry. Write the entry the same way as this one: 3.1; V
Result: 30.5; V
